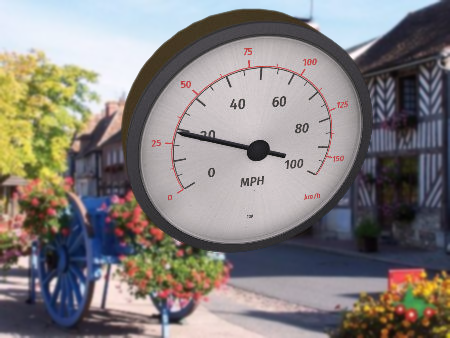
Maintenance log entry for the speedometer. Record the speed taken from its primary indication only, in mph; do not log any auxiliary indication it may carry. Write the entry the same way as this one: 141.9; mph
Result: 20; mph
